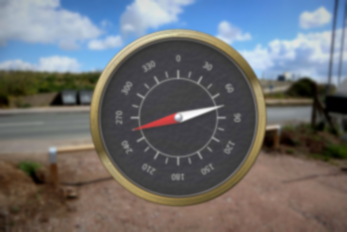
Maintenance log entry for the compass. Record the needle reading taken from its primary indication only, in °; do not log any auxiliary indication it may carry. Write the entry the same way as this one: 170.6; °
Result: 255; °
